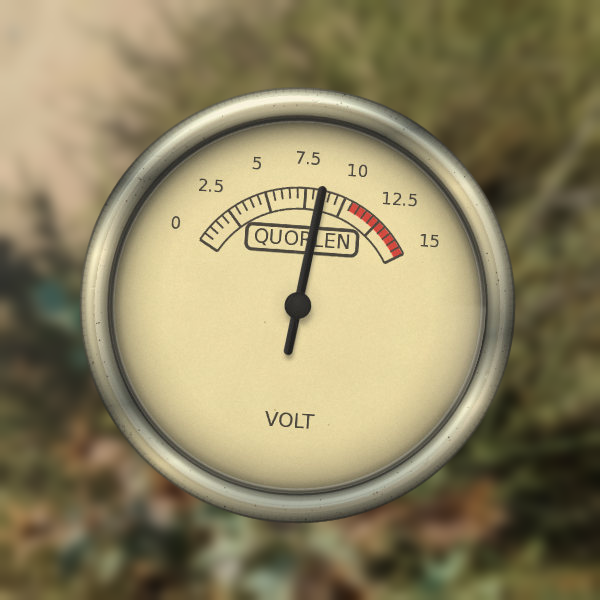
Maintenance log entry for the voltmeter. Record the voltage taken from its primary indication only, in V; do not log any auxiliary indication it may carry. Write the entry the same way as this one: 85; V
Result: 8.5; V
